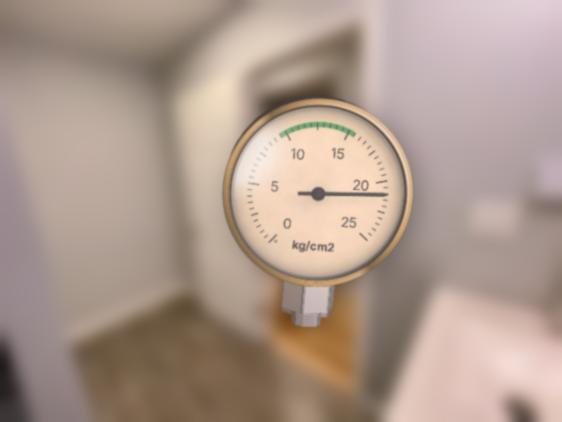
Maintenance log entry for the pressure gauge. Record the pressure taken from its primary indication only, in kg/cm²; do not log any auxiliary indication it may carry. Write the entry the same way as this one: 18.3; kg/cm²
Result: 21; kg/cm²
